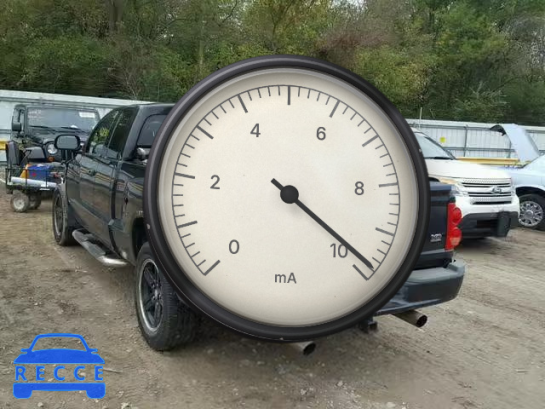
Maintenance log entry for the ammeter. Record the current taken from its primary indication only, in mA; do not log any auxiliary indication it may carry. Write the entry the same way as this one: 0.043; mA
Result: 9.8; mA
